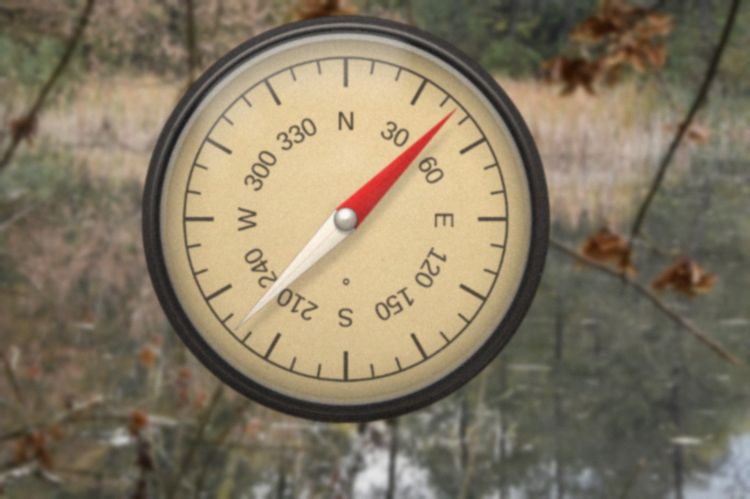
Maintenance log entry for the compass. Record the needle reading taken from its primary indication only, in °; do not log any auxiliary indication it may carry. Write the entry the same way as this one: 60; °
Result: 45; °
